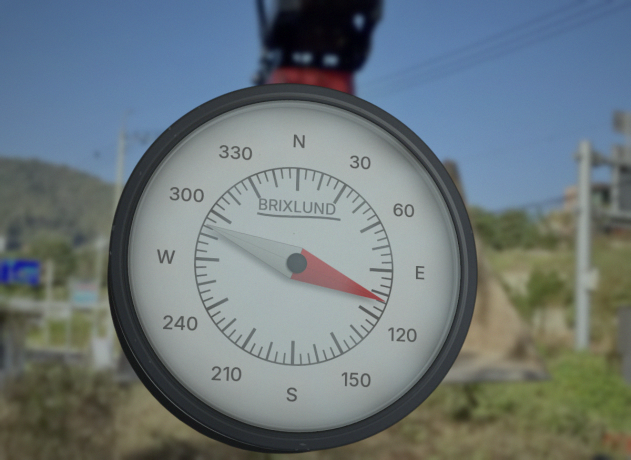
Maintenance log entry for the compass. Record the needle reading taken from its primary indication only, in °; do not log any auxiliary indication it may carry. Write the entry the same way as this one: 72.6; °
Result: 110; °
